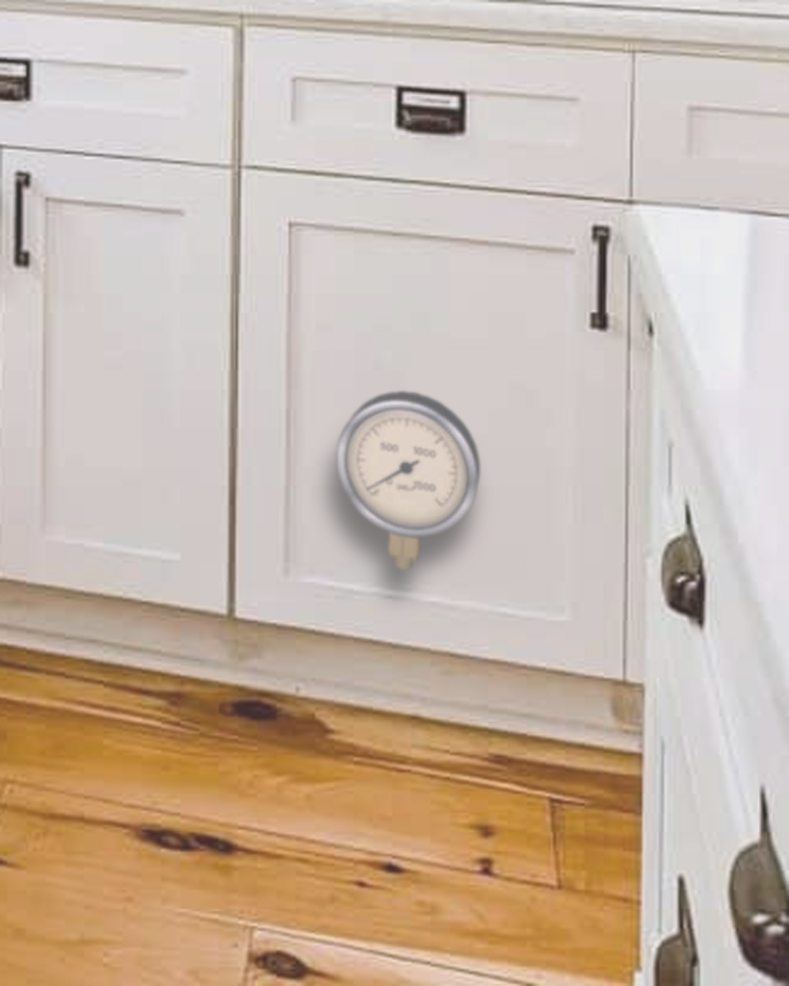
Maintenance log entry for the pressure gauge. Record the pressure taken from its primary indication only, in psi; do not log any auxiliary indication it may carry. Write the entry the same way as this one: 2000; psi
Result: 50; psi
